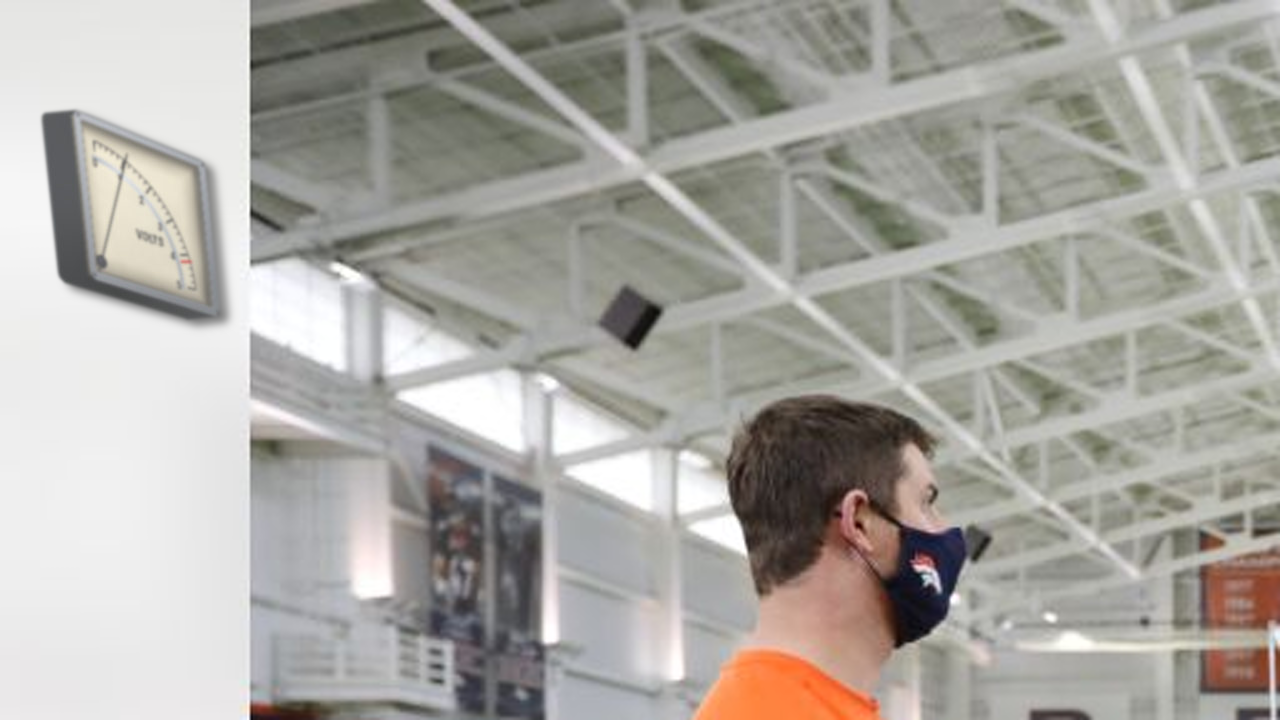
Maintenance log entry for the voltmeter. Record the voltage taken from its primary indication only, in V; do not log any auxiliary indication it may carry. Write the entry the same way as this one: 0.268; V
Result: 1; V
